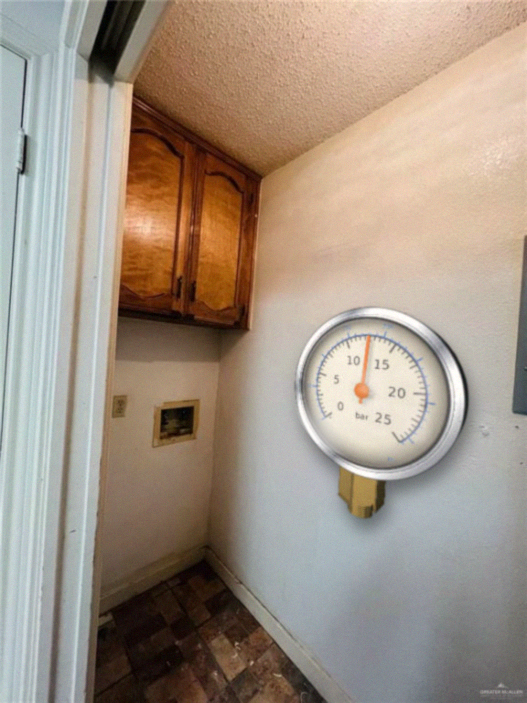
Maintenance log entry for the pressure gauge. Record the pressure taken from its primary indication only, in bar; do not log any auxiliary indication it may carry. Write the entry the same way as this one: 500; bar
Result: 12.5; bar
